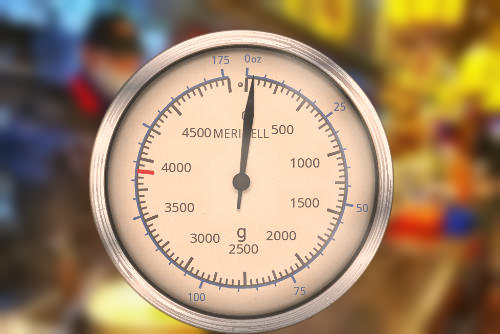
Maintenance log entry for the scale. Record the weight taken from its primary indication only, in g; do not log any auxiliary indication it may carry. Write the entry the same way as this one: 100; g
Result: 50; g
